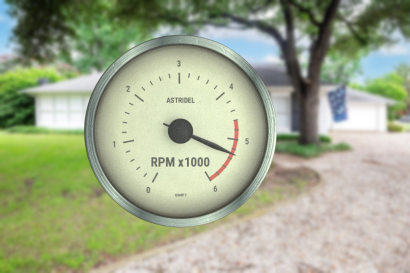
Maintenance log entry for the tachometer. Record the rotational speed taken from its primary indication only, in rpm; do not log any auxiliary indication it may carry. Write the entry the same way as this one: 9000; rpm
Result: 5300; rpm
